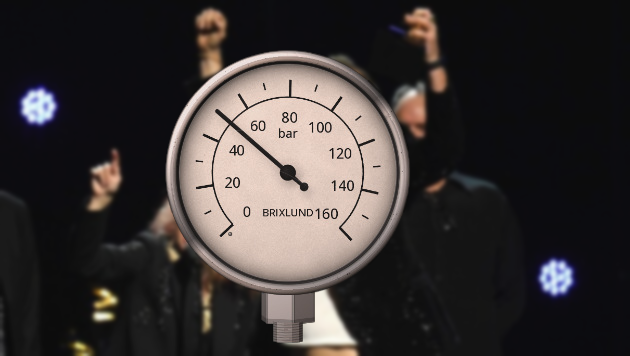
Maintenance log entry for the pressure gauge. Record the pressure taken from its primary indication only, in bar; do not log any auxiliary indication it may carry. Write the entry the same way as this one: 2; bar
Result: 50; bar
